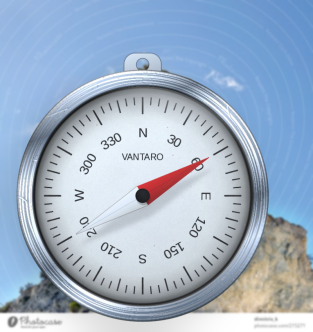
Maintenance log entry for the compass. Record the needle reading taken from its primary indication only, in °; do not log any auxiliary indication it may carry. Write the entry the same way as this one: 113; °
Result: 60; °
